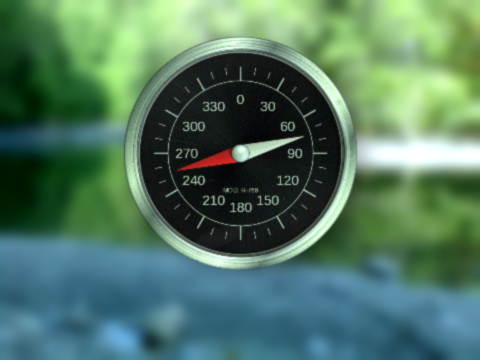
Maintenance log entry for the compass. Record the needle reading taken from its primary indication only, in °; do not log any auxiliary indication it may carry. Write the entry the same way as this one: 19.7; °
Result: 255; °
